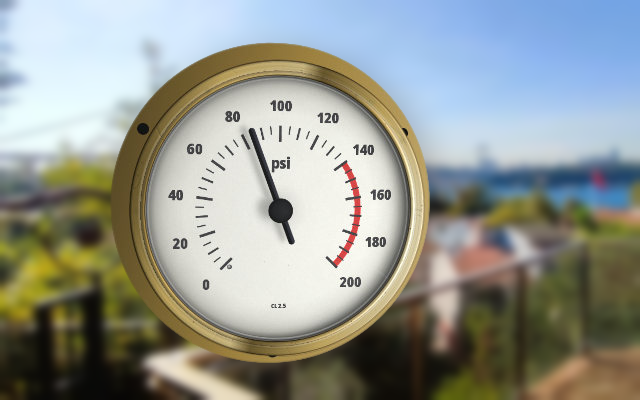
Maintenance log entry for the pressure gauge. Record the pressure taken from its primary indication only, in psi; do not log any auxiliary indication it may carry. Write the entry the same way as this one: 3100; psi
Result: 85; psi
